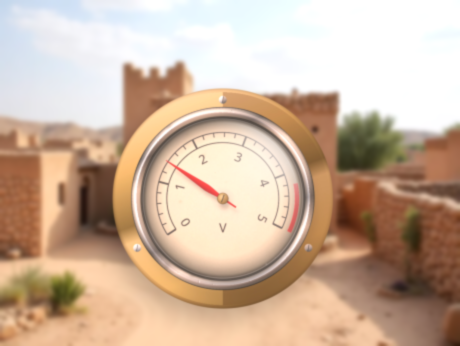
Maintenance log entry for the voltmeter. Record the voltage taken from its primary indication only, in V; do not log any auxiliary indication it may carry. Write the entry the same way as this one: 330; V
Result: 1.4; V
